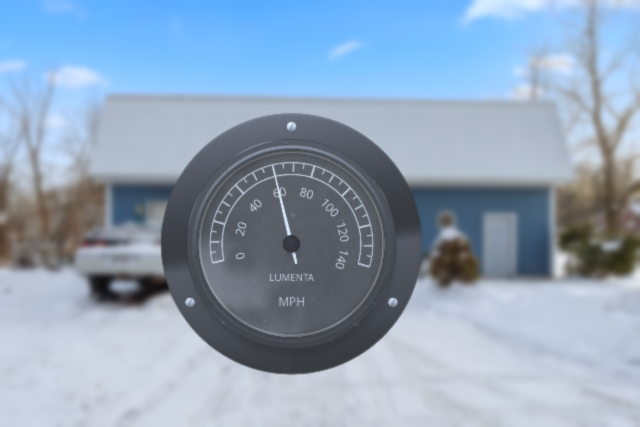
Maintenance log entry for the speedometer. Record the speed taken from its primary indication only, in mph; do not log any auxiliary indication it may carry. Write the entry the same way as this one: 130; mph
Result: 60; mph
